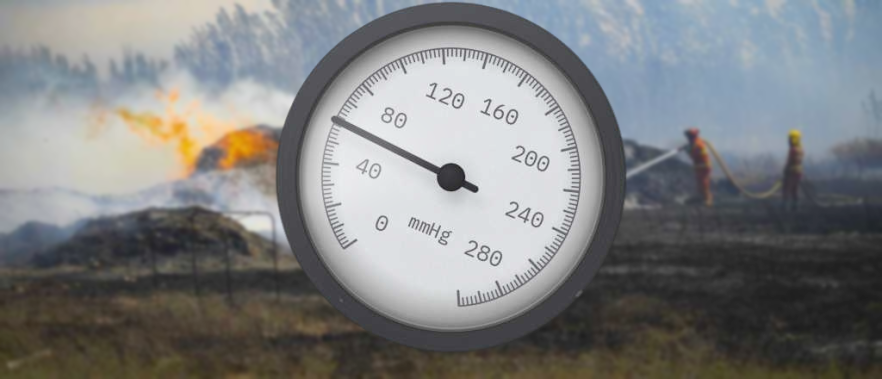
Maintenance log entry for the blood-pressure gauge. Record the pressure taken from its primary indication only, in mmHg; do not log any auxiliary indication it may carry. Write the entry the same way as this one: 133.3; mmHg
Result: 60; mmHg
